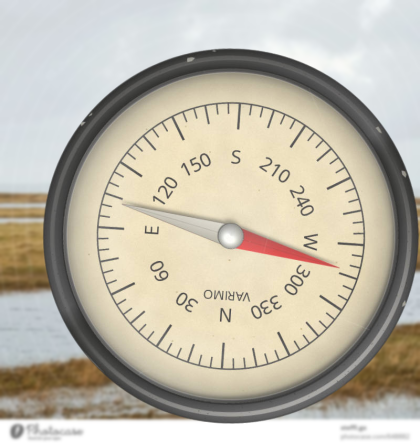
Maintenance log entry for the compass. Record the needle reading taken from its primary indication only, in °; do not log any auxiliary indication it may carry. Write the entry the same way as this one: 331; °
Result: 282.5; °
